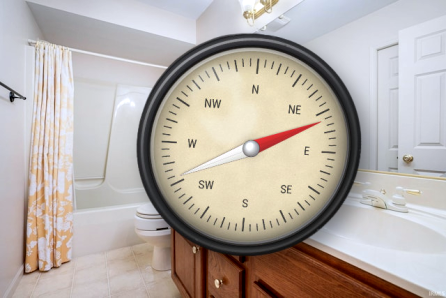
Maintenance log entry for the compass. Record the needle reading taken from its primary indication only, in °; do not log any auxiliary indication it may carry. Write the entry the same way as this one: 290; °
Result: 65; °
